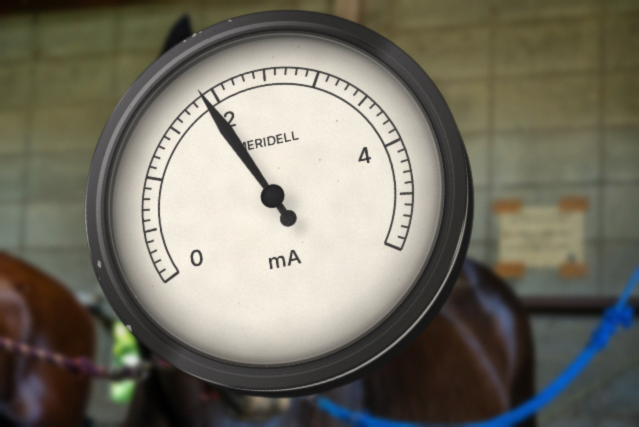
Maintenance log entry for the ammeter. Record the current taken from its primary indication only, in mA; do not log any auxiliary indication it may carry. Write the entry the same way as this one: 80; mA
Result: 1.9; mA
